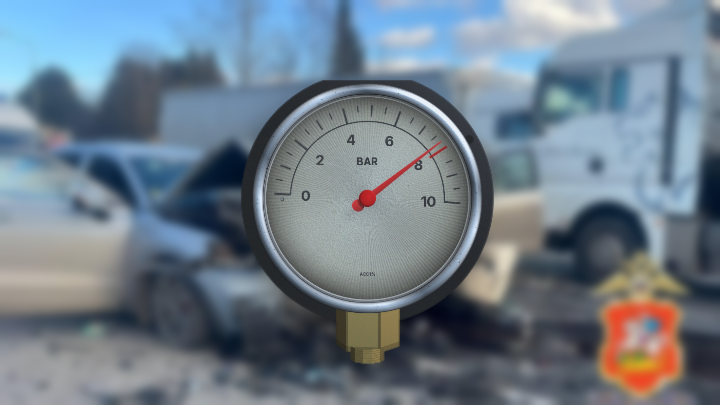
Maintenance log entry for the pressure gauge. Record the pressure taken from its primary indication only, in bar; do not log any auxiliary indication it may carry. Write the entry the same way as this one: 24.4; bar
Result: 7.75; bar
